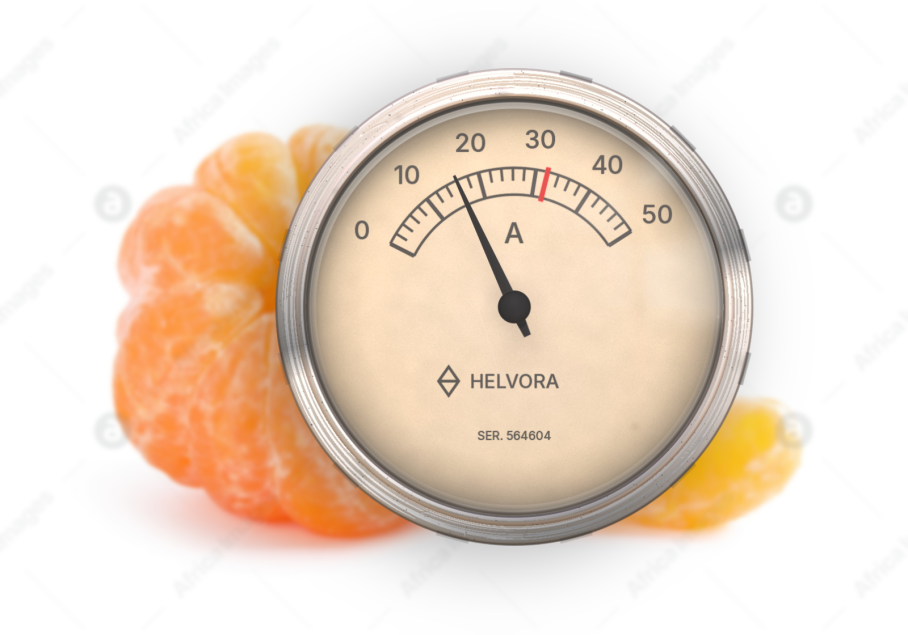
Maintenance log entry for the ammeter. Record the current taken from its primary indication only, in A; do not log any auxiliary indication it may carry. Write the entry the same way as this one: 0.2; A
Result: 16; A
